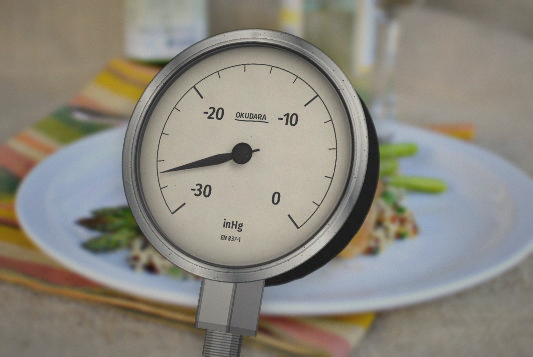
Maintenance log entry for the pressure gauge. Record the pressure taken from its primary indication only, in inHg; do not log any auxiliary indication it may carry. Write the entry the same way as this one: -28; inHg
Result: -27; inHg
